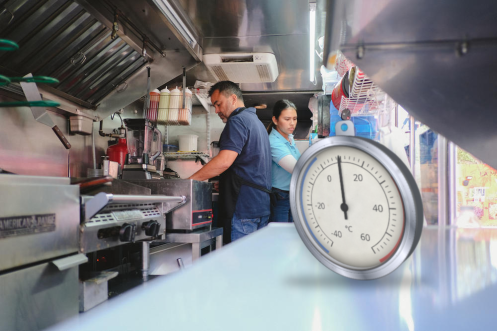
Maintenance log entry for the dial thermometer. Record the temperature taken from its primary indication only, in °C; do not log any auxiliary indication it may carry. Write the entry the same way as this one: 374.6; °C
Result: 10; °C
